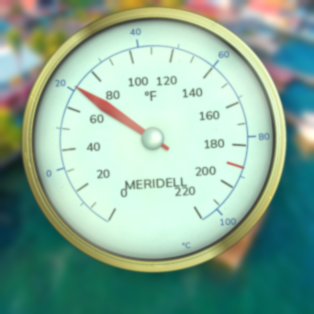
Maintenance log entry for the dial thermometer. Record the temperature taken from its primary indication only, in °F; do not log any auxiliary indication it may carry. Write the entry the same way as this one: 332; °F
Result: 70; °F
